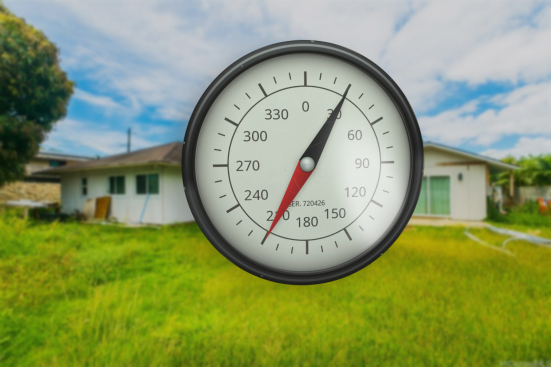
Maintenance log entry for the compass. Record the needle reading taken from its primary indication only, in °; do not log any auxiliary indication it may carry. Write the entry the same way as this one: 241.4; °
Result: 210; °
